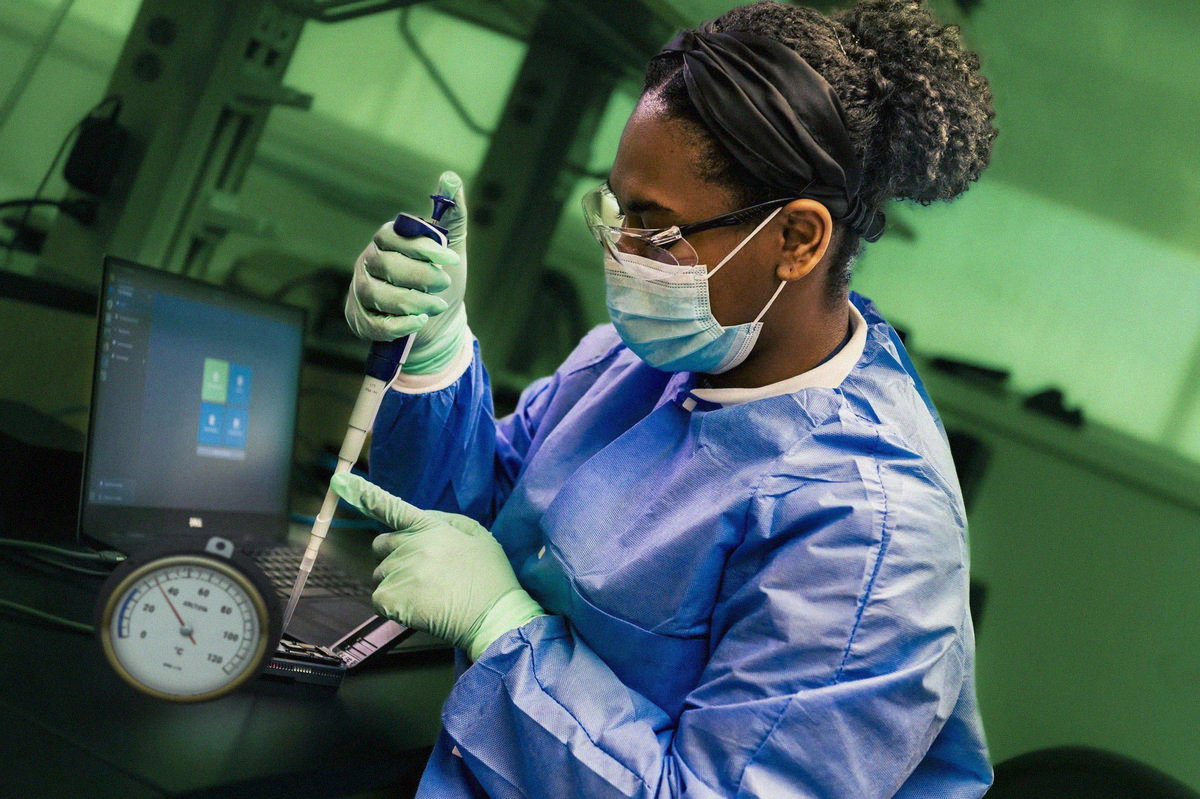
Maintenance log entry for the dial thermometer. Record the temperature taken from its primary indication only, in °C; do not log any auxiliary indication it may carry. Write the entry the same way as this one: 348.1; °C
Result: 35; °C
